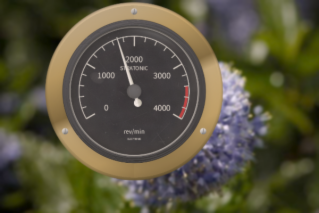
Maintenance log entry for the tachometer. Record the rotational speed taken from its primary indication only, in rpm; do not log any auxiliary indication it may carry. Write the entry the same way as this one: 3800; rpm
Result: 1700; rpm
